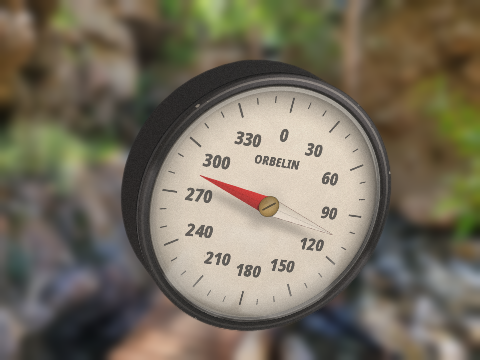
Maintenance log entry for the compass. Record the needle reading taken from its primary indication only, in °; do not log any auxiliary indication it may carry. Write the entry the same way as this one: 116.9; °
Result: 285; °
